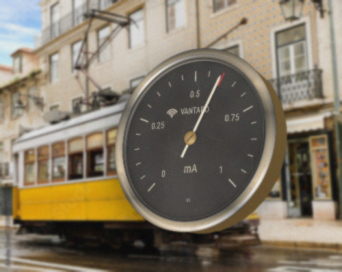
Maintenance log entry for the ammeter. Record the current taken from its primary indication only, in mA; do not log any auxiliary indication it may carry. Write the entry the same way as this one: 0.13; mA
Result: 0.6; mA
